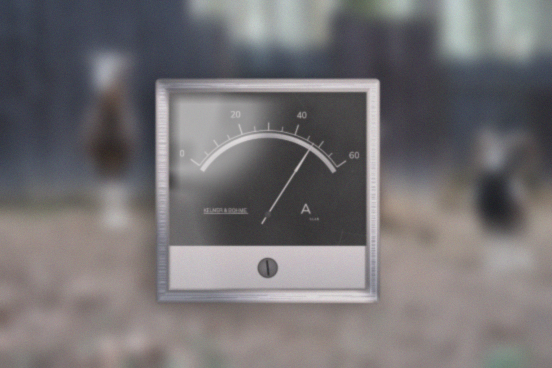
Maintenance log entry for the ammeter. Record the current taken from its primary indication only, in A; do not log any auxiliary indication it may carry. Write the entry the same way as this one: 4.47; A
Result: 47.5; A
